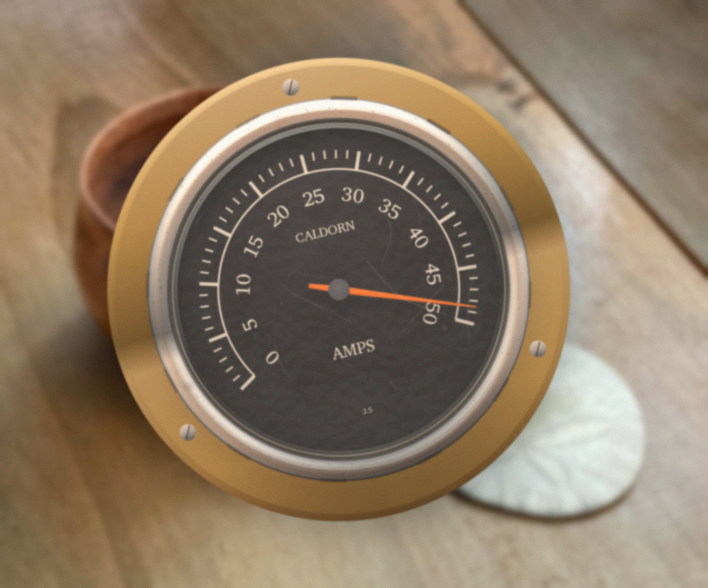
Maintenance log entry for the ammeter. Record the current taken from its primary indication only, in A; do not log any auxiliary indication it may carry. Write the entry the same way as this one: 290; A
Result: 48.5; A
